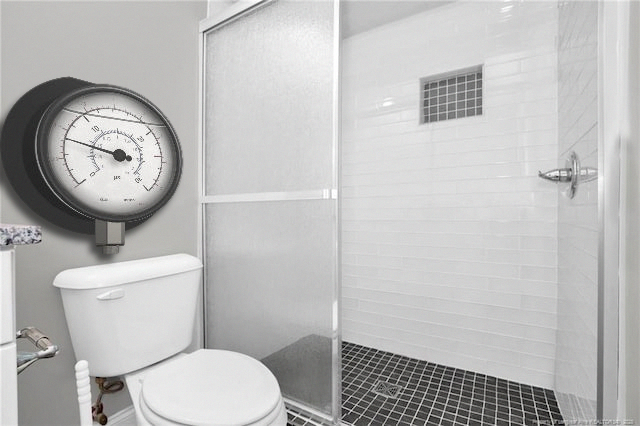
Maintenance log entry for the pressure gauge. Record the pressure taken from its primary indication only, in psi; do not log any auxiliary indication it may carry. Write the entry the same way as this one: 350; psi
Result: 6; psi
